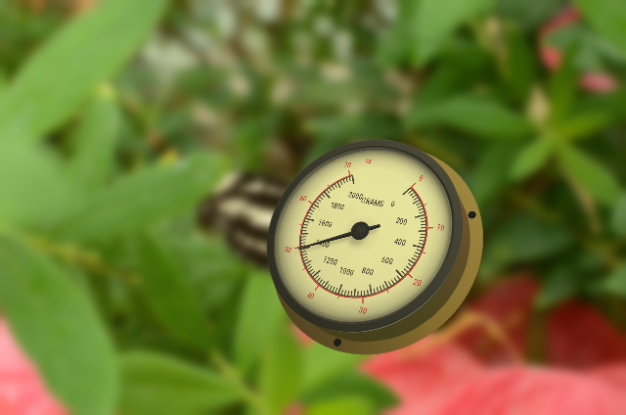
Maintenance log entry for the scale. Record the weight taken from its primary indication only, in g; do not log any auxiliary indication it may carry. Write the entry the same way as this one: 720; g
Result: 1400; g
